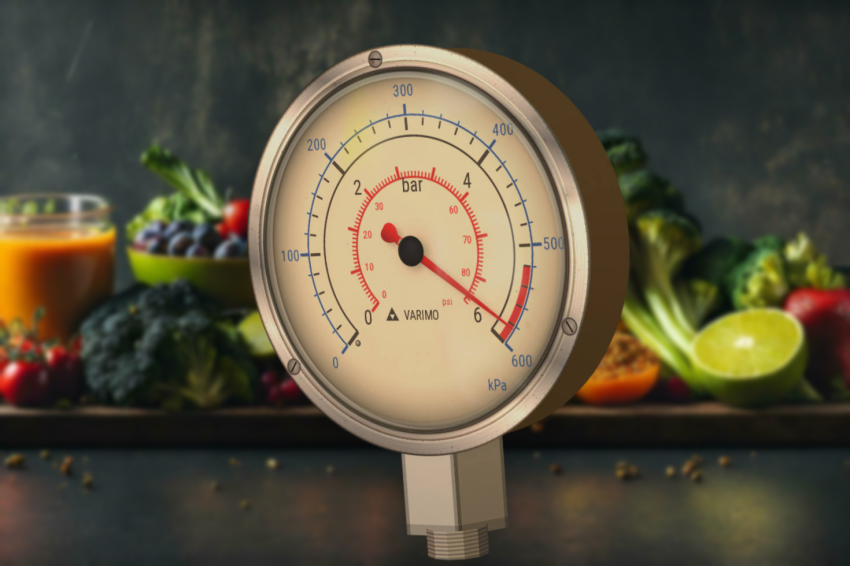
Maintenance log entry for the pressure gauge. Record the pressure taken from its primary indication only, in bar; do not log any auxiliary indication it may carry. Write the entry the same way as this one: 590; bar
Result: 5.8; bar
